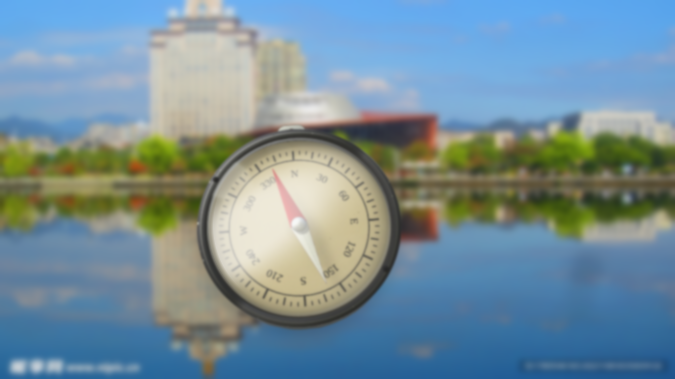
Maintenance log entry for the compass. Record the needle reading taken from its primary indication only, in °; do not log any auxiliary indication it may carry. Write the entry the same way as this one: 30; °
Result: 340; °
